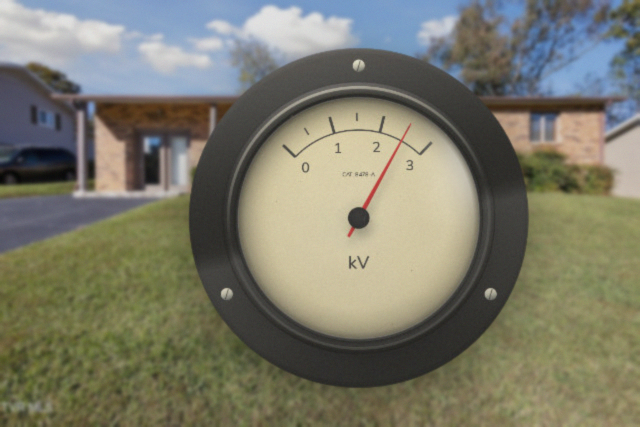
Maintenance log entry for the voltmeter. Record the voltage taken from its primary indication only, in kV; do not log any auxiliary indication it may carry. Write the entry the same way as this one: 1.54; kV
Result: 2.5; kV
